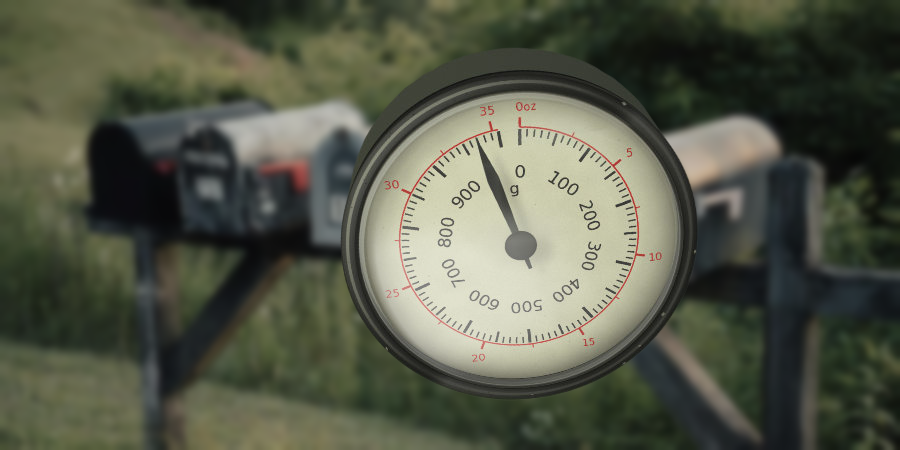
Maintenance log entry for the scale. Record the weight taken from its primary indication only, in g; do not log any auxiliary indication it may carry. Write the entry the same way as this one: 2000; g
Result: 970; g
